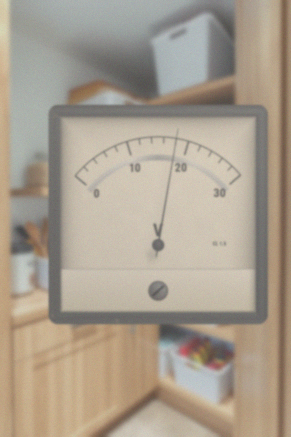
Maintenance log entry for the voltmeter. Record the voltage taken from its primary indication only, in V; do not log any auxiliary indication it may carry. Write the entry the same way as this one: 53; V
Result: 18; V
